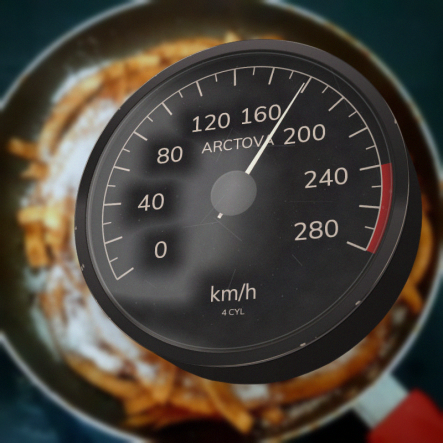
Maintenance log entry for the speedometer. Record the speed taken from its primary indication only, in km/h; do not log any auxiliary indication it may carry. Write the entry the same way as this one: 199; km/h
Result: 180; km/h
